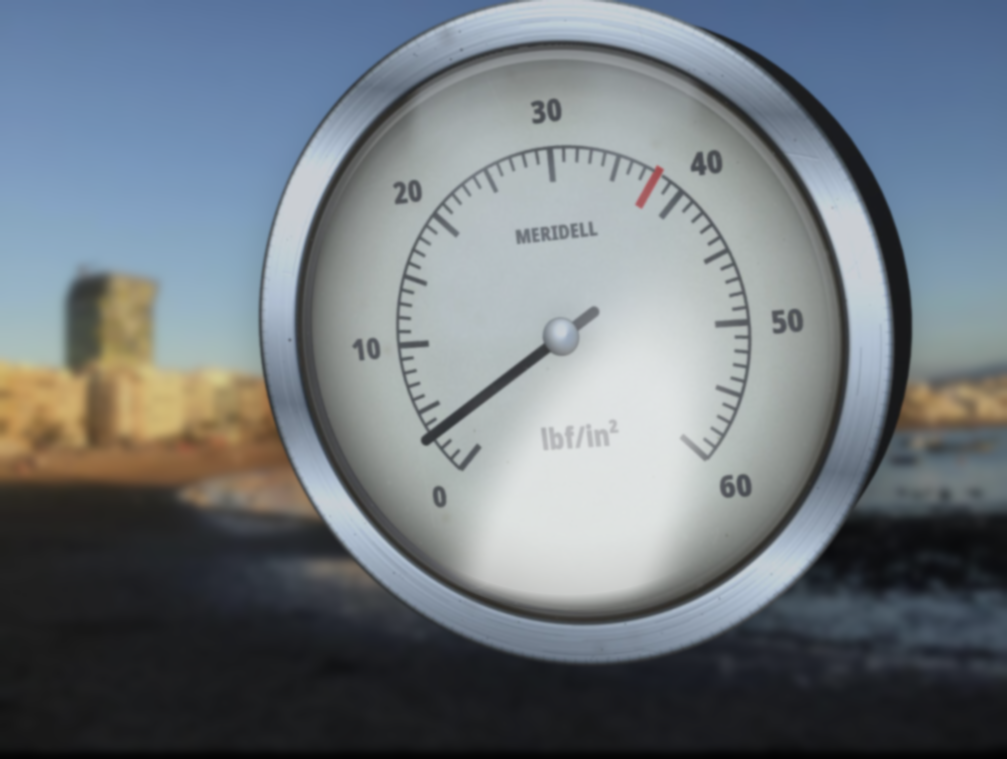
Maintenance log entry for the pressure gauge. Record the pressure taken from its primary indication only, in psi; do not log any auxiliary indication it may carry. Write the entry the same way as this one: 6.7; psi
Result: 3; psi
